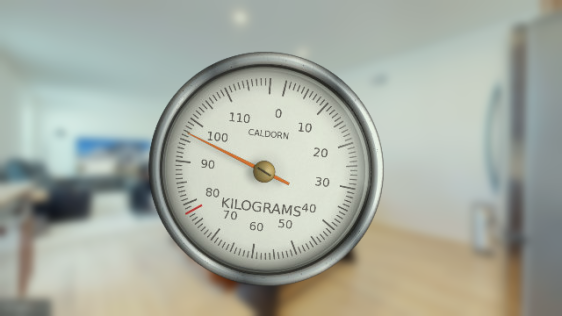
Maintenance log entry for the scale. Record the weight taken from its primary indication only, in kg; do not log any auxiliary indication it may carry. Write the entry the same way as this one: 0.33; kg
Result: 97; kg
